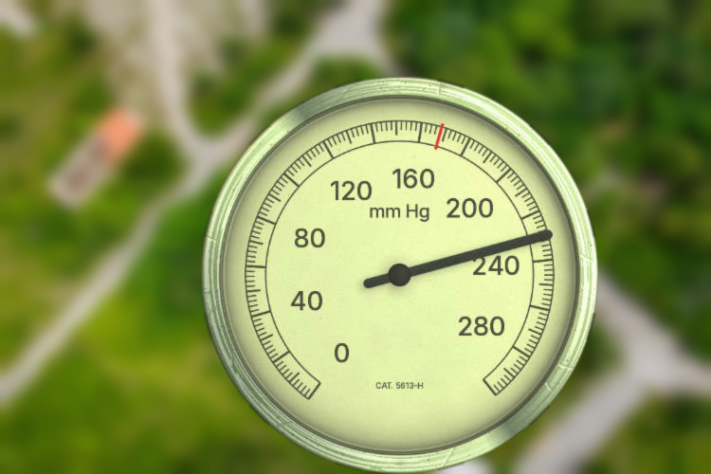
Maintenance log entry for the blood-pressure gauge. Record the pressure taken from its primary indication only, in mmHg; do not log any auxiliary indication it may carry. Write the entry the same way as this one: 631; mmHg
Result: 230; mmHg
